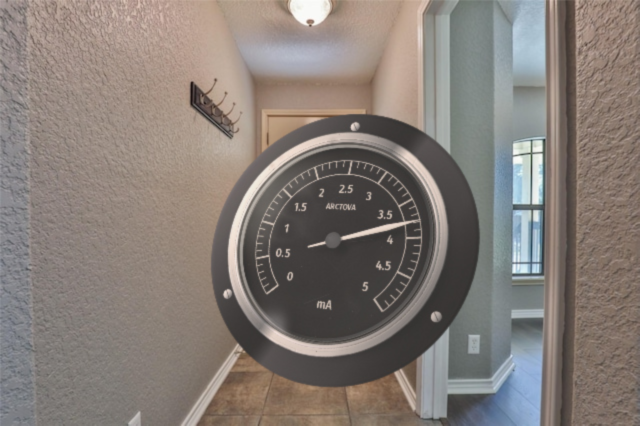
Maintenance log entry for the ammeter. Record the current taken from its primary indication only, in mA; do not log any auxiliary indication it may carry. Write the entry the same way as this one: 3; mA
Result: 3.8; mA
